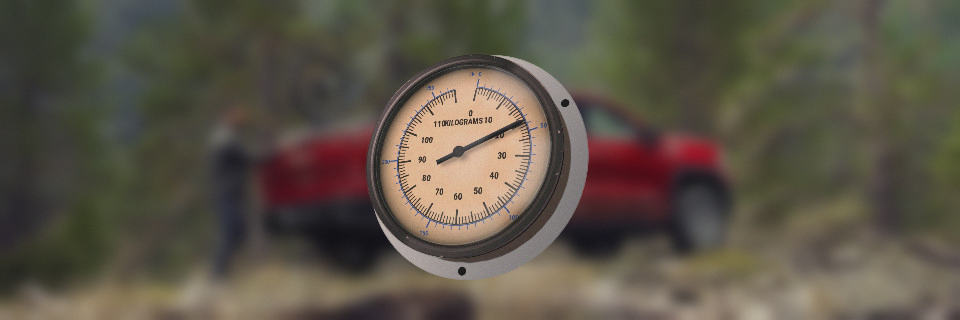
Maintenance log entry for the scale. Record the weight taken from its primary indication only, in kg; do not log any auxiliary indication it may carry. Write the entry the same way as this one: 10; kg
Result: 20; kg
